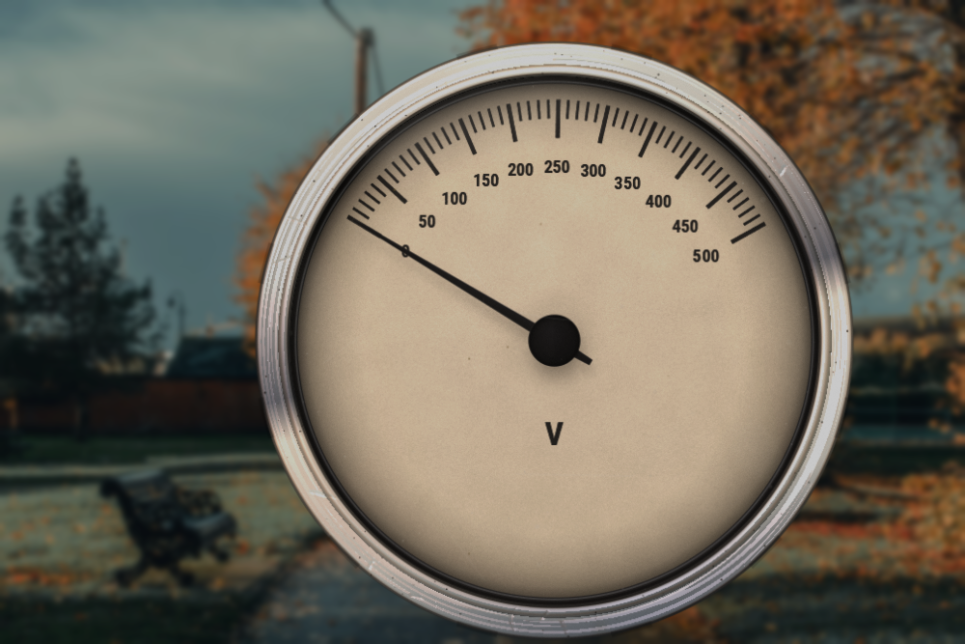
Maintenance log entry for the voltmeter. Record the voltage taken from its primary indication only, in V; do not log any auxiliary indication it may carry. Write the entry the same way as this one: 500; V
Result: 0; V
